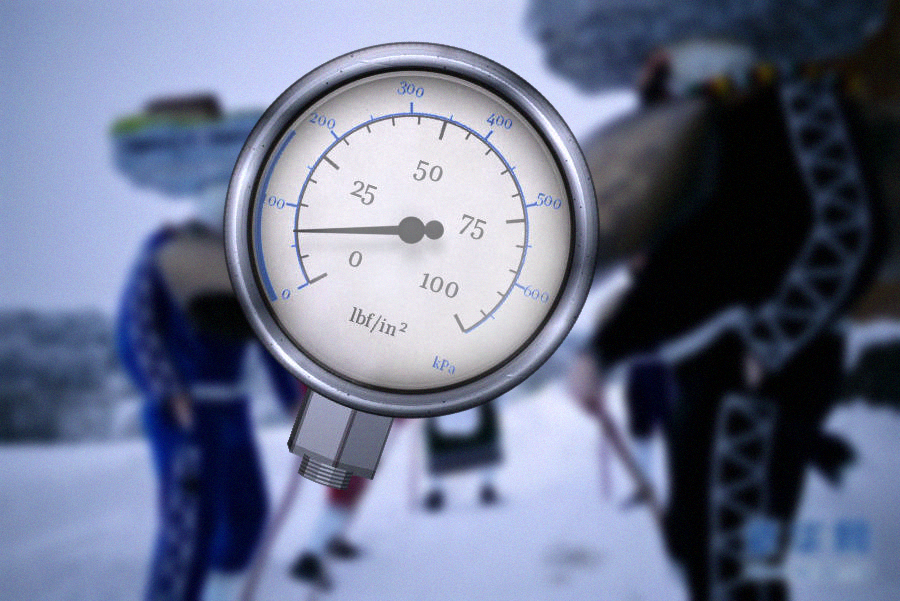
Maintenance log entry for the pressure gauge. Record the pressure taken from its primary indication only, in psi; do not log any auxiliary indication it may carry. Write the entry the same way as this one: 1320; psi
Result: 10; psi
